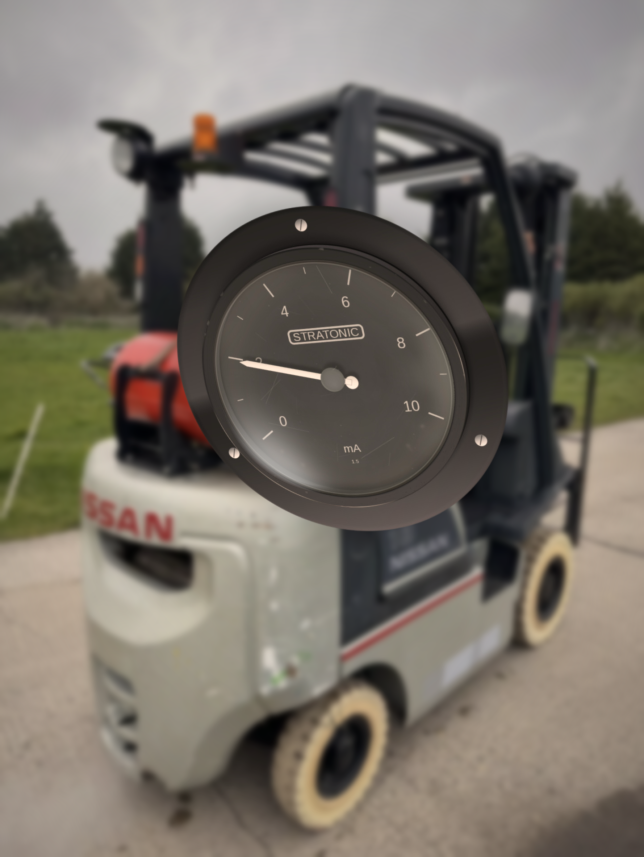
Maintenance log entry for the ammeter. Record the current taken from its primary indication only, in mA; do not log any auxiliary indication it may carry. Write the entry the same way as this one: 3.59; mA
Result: 2; mA
